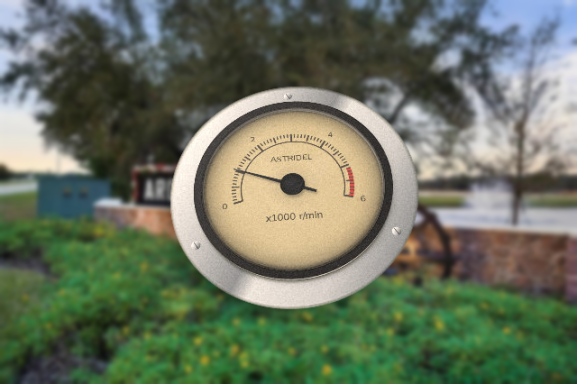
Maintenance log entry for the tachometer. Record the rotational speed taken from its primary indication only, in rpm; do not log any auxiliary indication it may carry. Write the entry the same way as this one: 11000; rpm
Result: 1000; rpm
